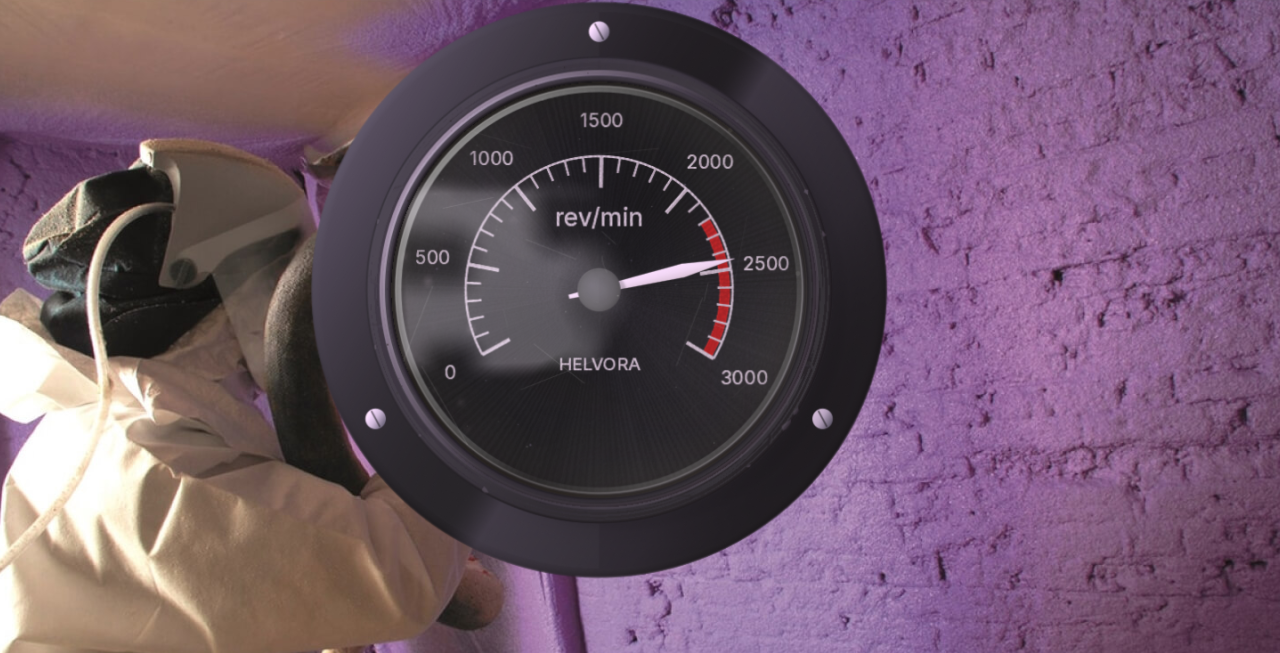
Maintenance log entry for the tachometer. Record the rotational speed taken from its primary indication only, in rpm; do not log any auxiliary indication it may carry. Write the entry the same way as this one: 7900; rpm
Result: 2450; rpm
